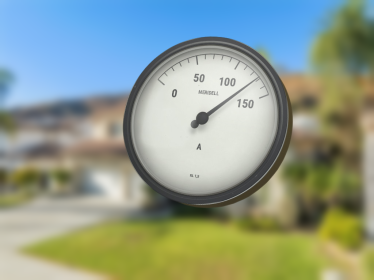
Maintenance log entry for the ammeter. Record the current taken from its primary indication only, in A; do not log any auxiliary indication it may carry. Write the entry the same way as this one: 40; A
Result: 130; A
